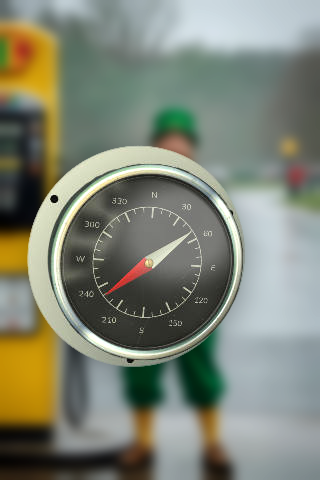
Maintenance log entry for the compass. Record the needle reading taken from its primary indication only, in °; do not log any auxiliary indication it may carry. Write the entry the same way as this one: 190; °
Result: 230; °
